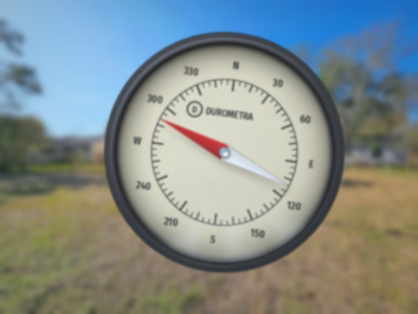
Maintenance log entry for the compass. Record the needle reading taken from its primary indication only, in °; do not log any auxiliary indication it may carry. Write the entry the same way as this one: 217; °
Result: 290; °
